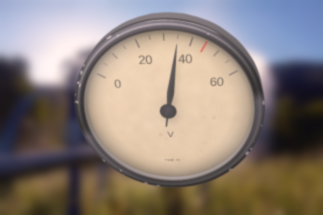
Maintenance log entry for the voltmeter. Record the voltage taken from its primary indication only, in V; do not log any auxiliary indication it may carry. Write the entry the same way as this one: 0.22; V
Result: 35; V
